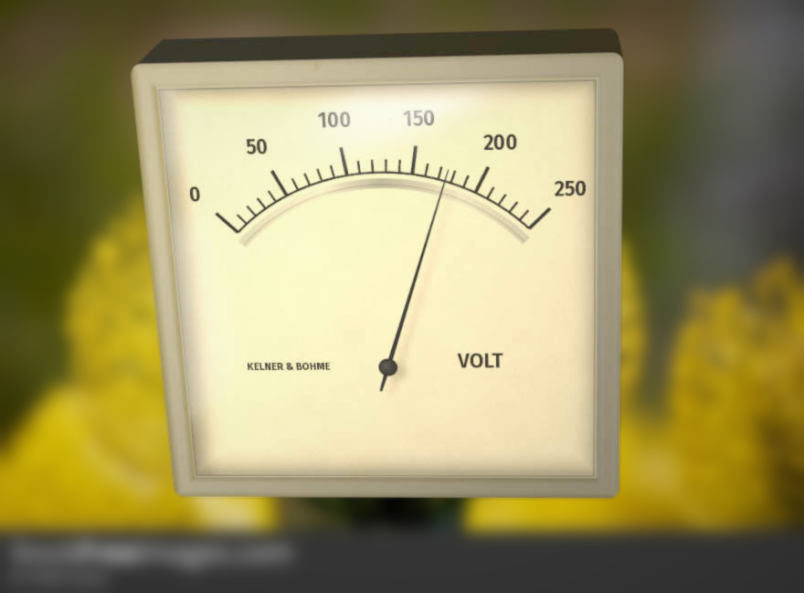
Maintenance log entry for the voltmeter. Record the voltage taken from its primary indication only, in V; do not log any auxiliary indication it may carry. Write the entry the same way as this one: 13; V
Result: 175; V
